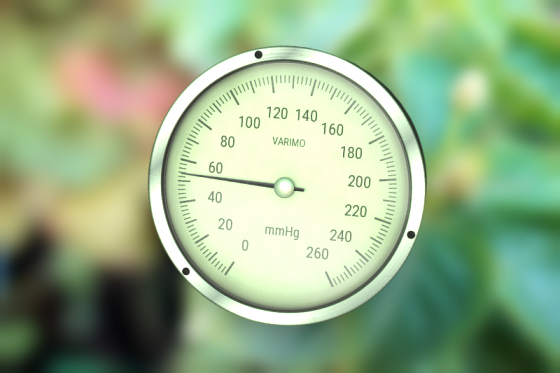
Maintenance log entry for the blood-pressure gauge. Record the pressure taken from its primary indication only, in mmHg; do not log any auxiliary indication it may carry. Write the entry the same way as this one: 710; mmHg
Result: 54; mmHg
